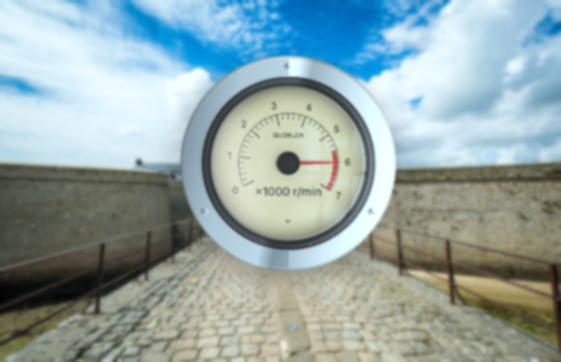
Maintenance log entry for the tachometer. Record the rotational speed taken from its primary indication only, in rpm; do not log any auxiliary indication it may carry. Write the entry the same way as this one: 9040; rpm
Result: 6000; rpm
